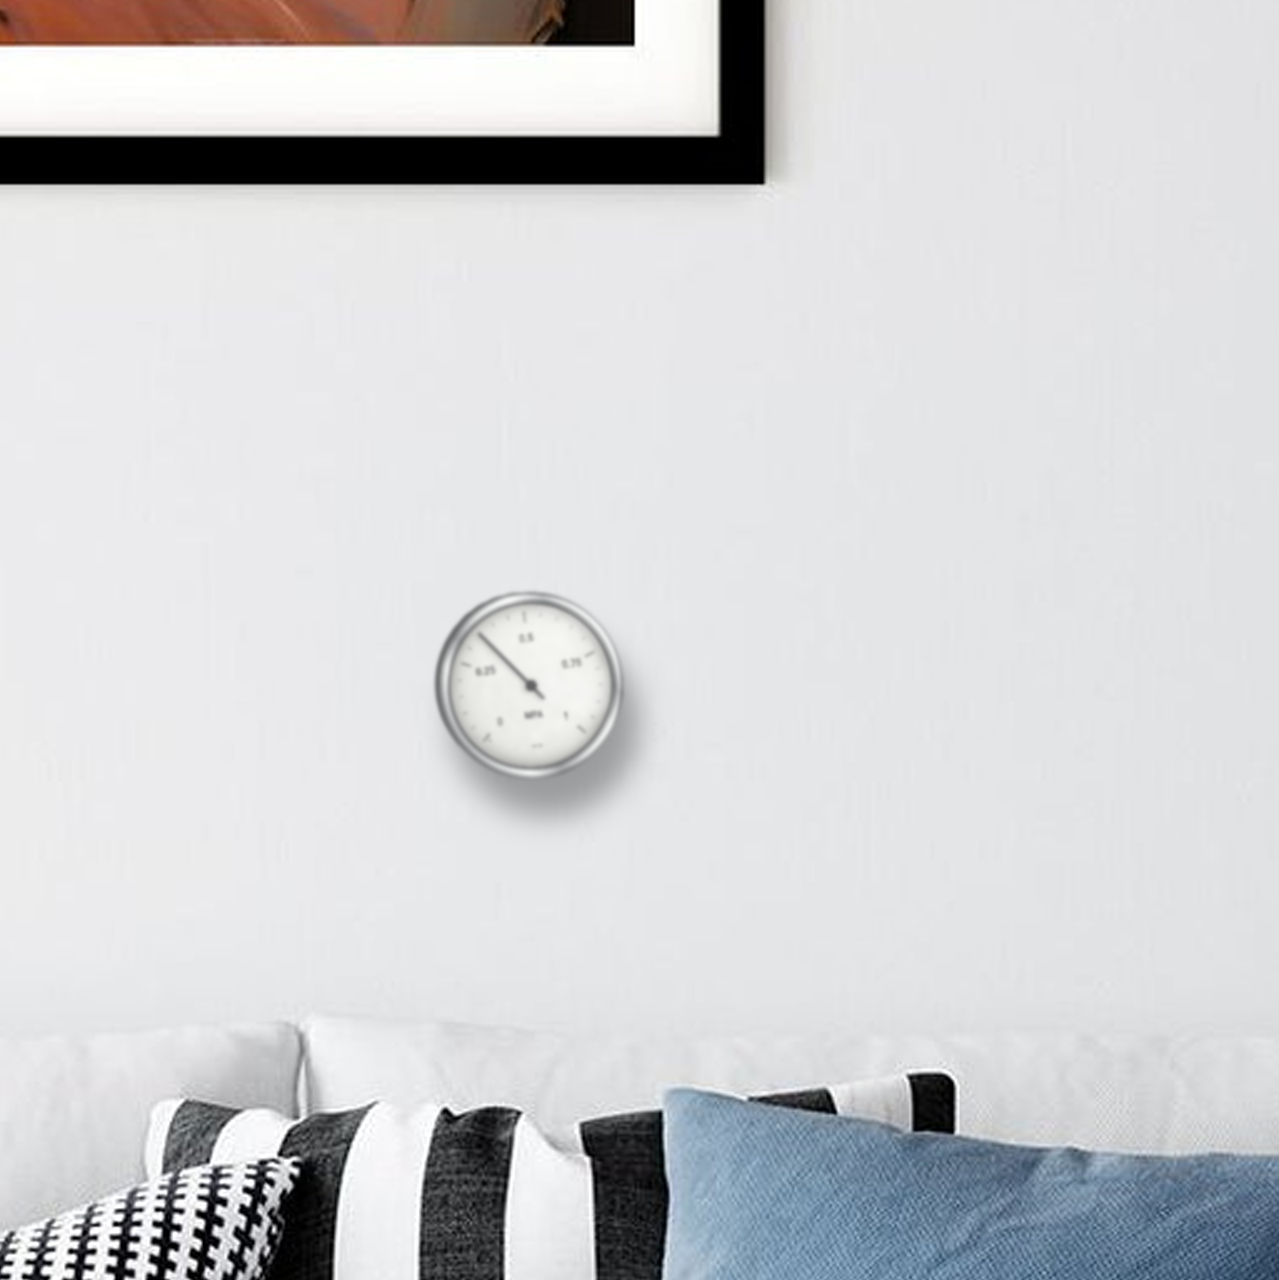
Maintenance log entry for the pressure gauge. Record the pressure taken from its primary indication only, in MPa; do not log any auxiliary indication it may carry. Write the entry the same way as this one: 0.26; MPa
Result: 0.35; MPa
